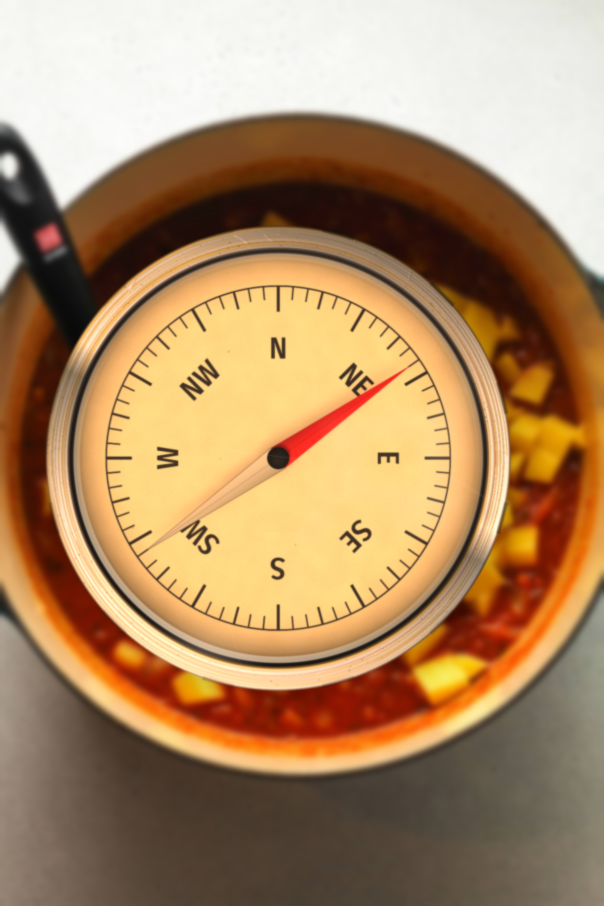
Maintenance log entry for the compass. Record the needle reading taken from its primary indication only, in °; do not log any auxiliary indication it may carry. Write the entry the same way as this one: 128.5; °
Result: 55; °
